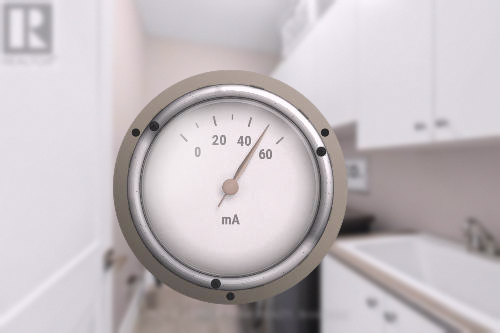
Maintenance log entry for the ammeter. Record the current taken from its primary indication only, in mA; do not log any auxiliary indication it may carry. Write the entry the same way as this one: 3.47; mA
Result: 50; mA
